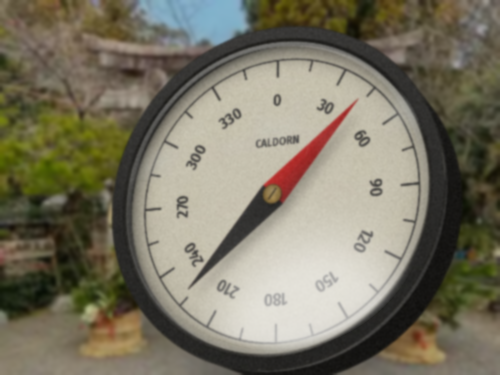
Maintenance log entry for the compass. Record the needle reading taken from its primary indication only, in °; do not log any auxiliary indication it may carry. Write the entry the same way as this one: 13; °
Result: 45; °
